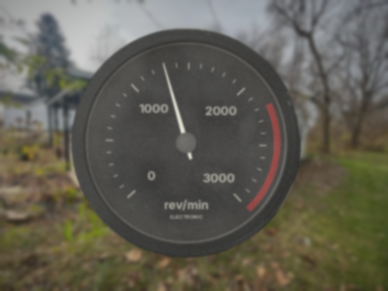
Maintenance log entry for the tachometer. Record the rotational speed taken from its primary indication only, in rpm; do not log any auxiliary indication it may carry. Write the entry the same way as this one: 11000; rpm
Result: 1300; rpm
